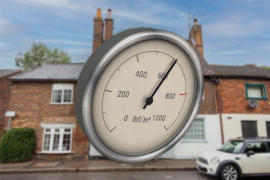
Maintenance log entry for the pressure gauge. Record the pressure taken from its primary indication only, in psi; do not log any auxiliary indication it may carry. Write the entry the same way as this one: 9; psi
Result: 600; psi
